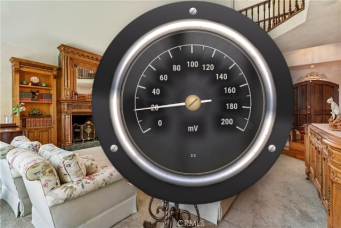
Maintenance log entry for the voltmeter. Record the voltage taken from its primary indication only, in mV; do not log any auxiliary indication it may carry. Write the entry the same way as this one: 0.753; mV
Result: 20; mV
